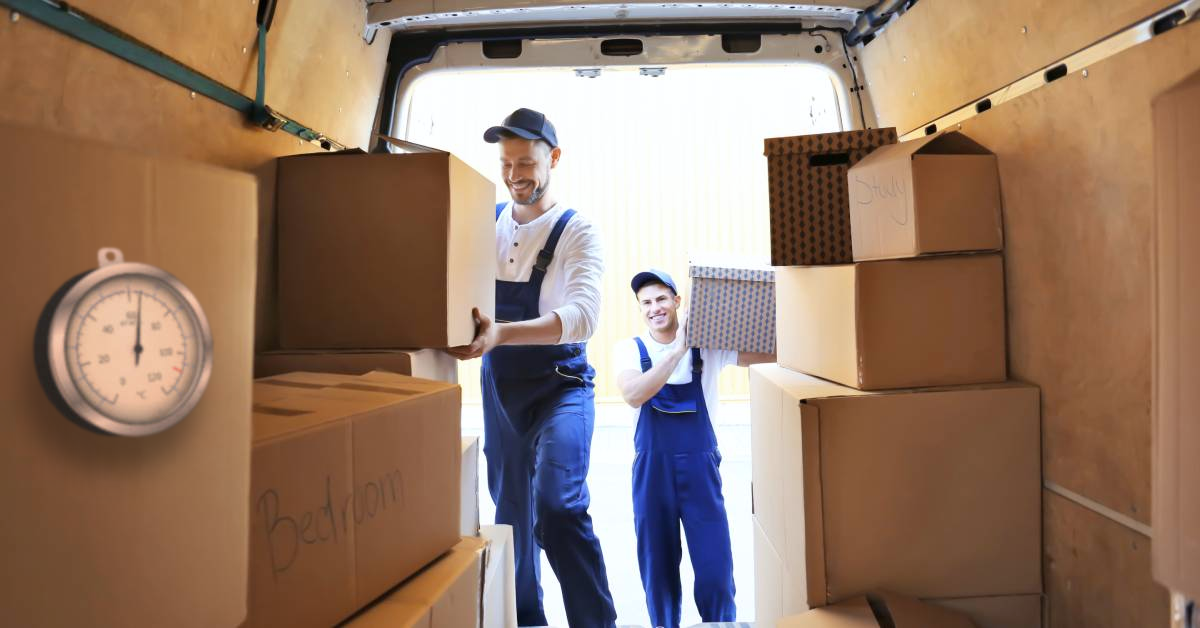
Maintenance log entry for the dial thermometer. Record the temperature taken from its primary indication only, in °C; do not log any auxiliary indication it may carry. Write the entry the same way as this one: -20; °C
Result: 64; °C
